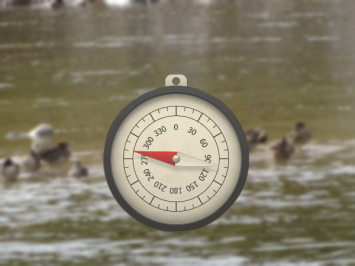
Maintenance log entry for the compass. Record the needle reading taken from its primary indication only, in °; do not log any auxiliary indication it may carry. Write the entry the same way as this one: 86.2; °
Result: 280; °
